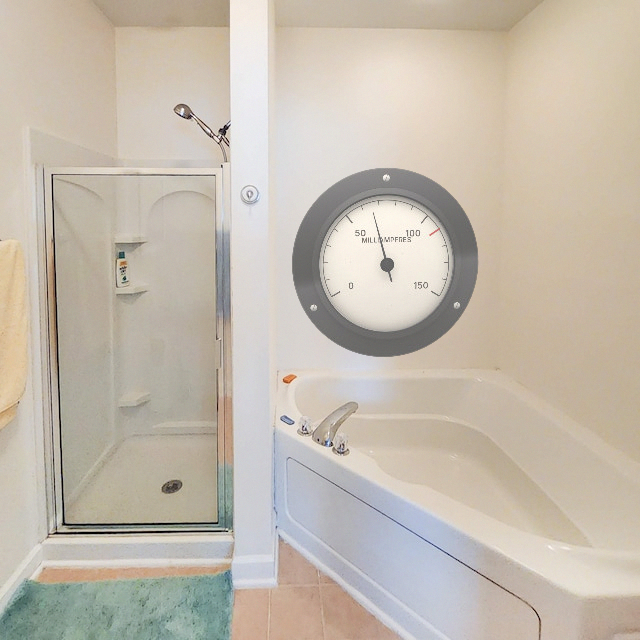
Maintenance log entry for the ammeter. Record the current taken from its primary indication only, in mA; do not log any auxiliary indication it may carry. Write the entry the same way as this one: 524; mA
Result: 65; mA
